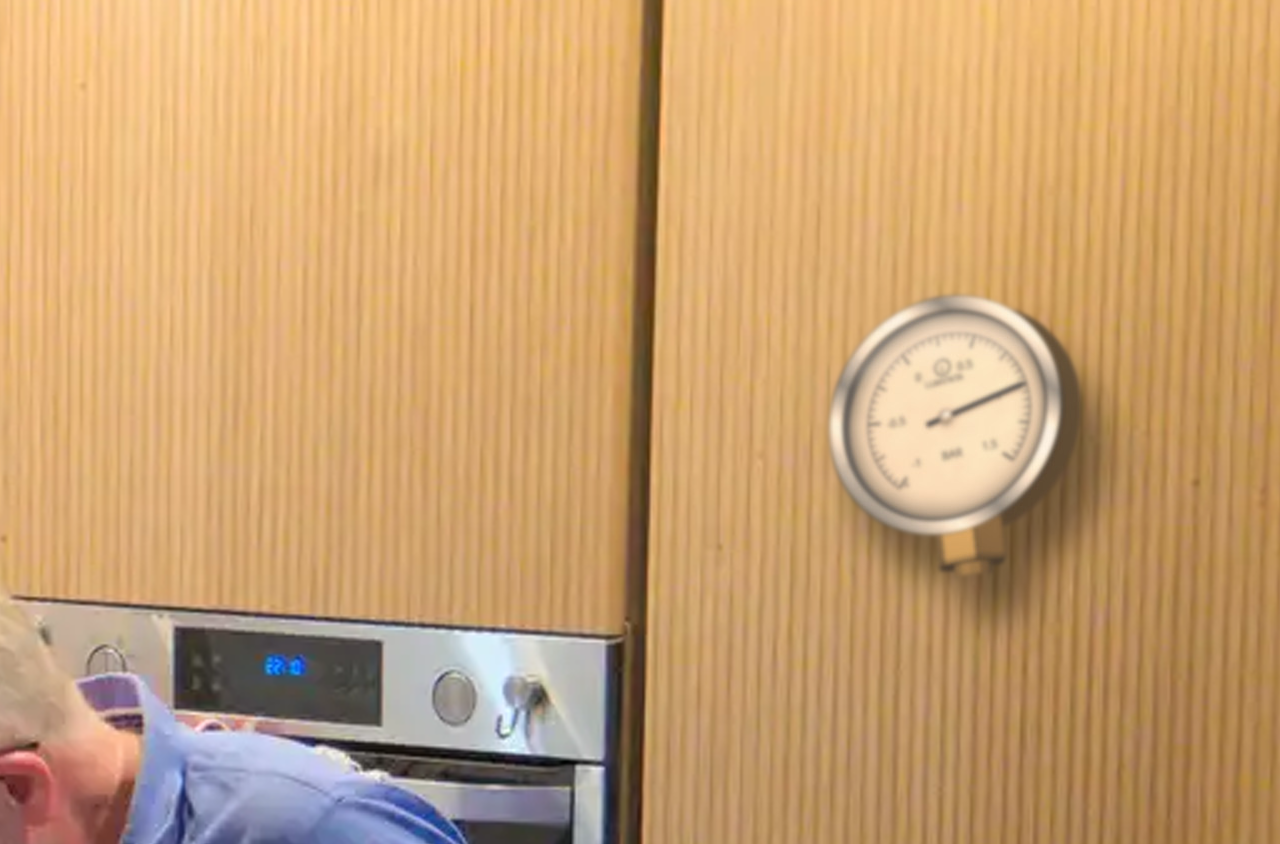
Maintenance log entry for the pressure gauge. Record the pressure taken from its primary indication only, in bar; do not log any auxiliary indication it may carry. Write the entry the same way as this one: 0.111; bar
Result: 1; bar
